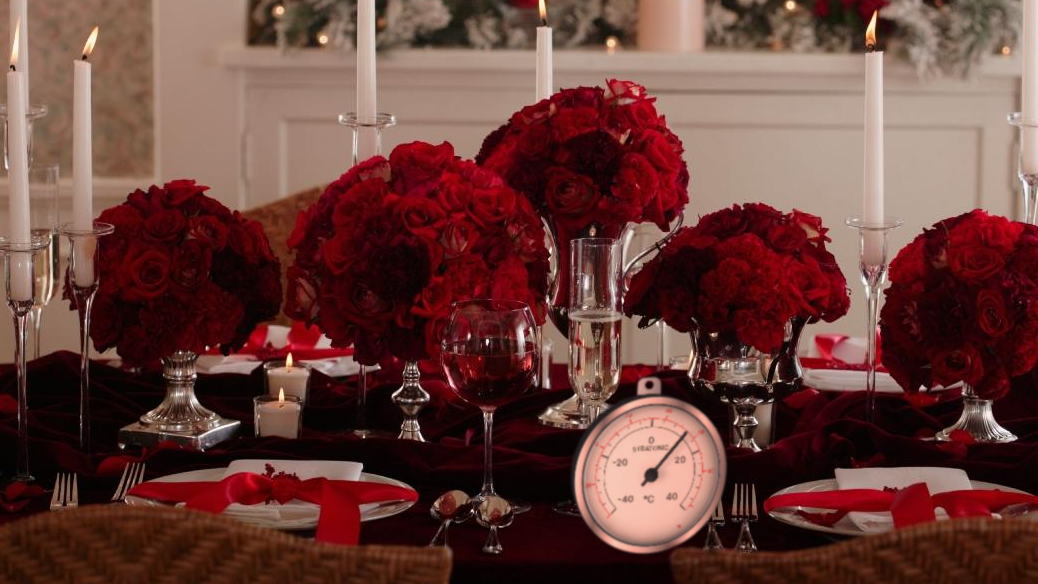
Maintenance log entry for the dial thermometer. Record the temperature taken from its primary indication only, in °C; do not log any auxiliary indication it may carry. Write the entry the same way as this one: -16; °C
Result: 12; °C
